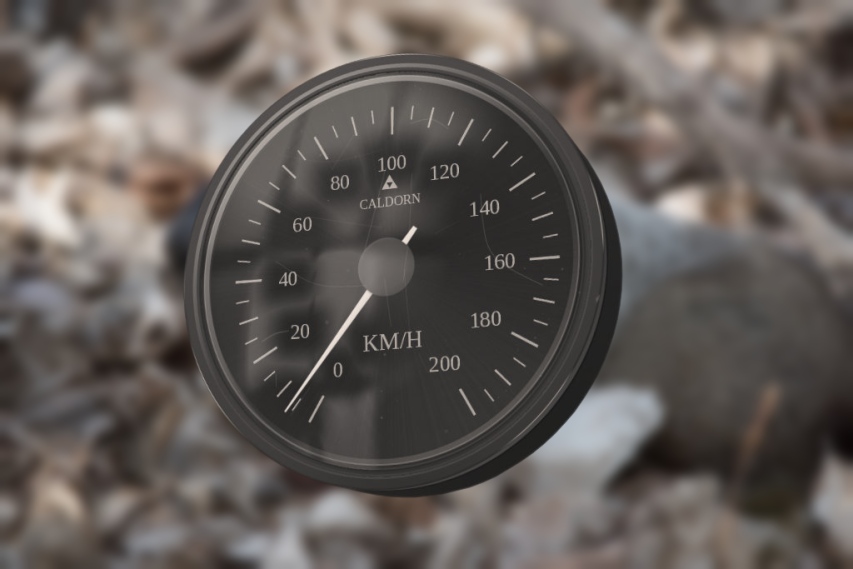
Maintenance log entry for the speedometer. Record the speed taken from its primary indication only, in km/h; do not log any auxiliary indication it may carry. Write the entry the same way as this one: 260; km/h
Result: 5; km/h
